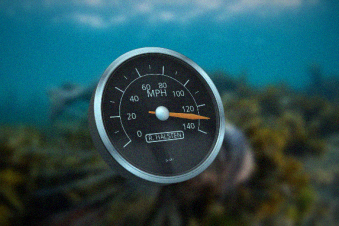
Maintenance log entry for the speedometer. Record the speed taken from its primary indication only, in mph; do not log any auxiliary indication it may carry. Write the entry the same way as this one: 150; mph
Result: 130; mph
